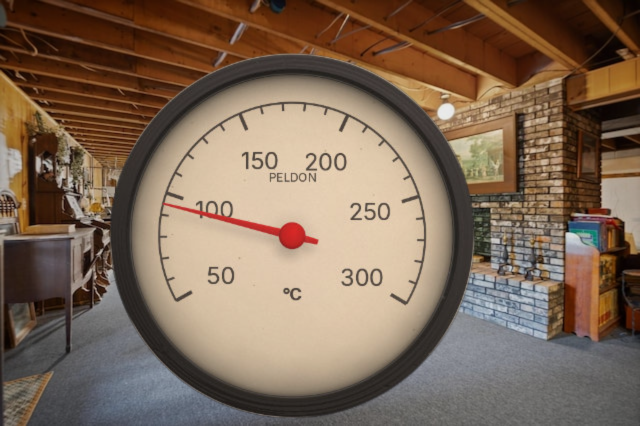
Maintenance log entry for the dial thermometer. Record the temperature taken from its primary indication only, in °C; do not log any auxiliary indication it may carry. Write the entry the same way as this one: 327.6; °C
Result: 95; °C
